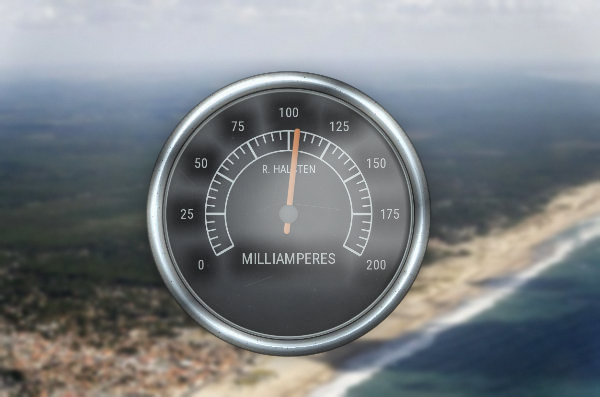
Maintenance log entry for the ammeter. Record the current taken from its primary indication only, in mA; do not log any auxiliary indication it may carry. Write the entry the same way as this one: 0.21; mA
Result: 105; mA
